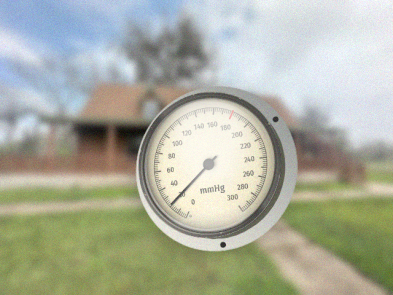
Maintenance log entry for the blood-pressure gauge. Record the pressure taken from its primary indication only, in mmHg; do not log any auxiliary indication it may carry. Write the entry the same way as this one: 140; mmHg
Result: 20; mmHg
